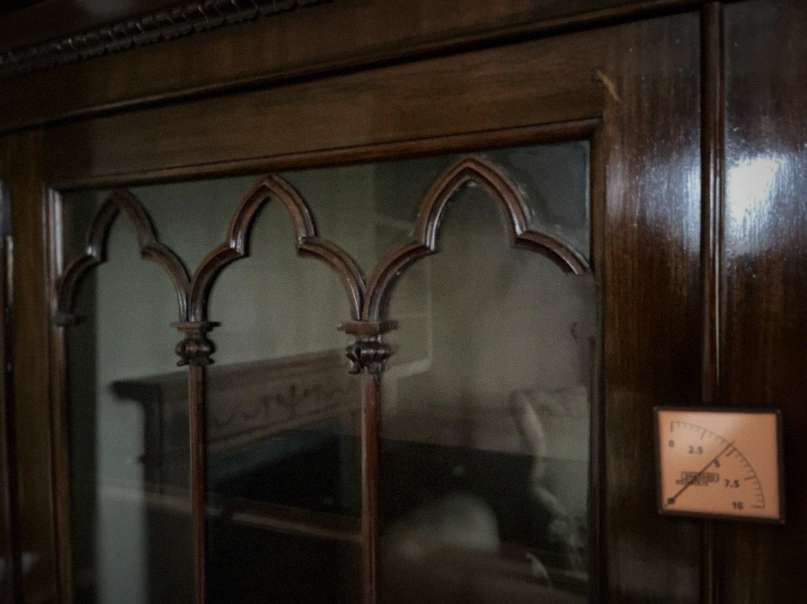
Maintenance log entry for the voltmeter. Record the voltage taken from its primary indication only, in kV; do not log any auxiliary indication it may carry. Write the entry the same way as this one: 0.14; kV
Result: 4.5; kV
